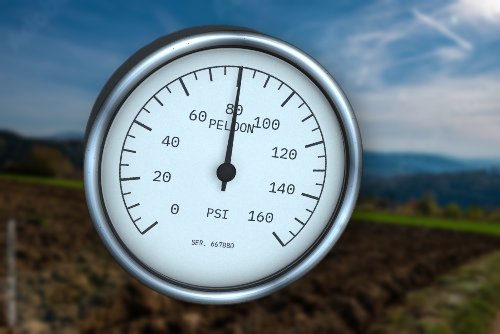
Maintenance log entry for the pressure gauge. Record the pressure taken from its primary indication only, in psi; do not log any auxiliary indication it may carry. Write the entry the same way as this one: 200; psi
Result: 80; psi
